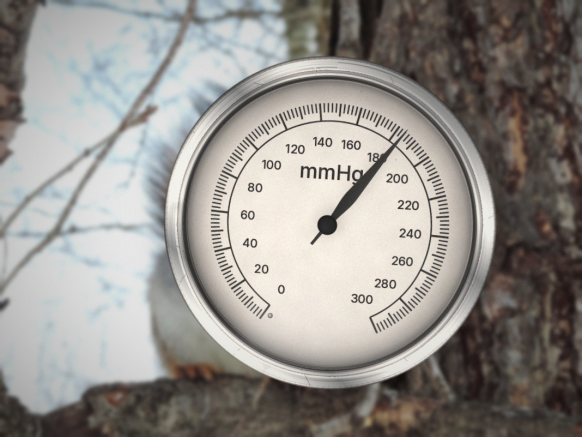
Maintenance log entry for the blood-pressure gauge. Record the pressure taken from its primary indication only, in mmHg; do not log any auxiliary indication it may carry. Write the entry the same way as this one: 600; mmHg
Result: 184; mmHg
